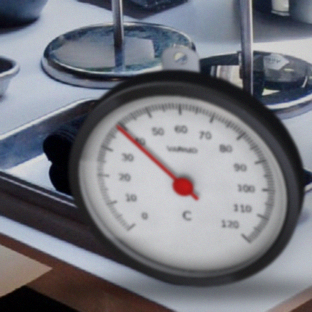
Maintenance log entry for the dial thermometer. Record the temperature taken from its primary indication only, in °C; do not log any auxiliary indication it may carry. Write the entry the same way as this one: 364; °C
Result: 40; °C
